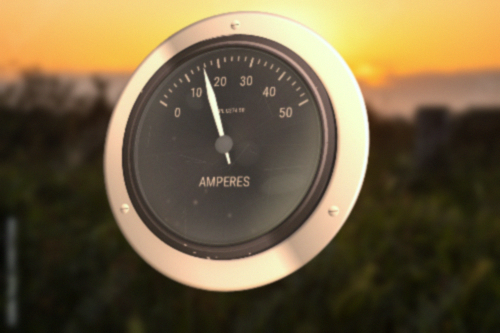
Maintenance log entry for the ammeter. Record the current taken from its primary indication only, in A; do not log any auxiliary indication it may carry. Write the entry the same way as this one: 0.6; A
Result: 16; A
